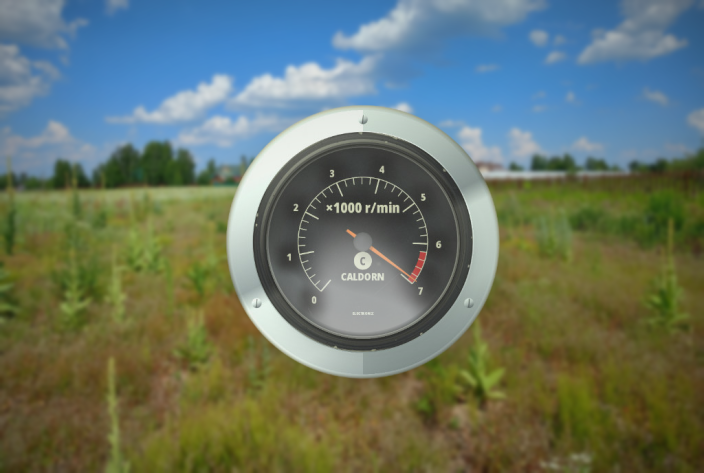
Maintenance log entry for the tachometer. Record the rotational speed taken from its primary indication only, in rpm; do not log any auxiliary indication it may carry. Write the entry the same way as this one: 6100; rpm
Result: 6900; rpm
